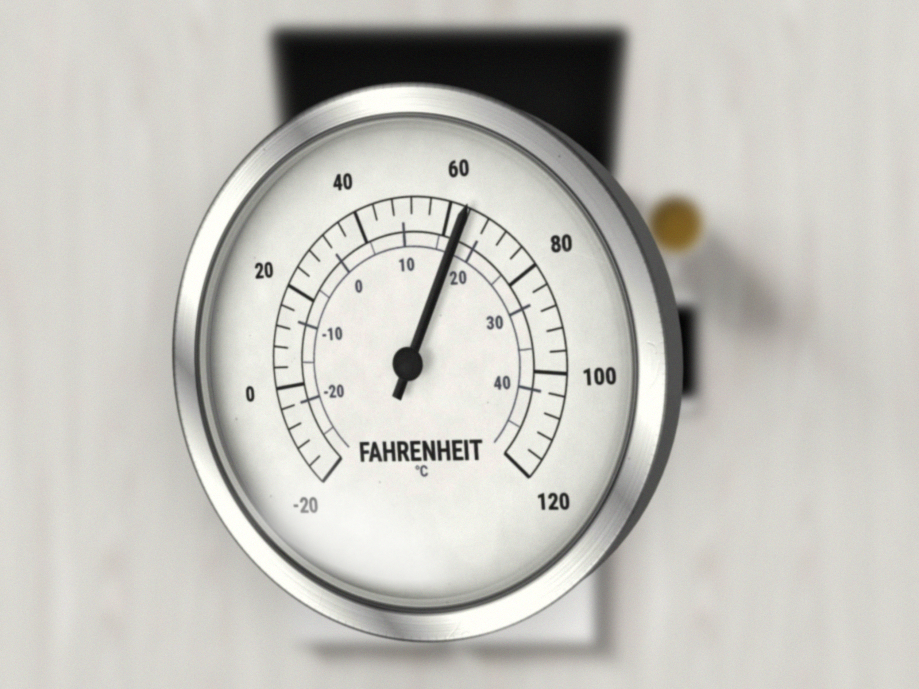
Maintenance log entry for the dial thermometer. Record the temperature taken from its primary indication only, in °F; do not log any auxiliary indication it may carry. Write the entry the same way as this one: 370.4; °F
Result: 64; °F
